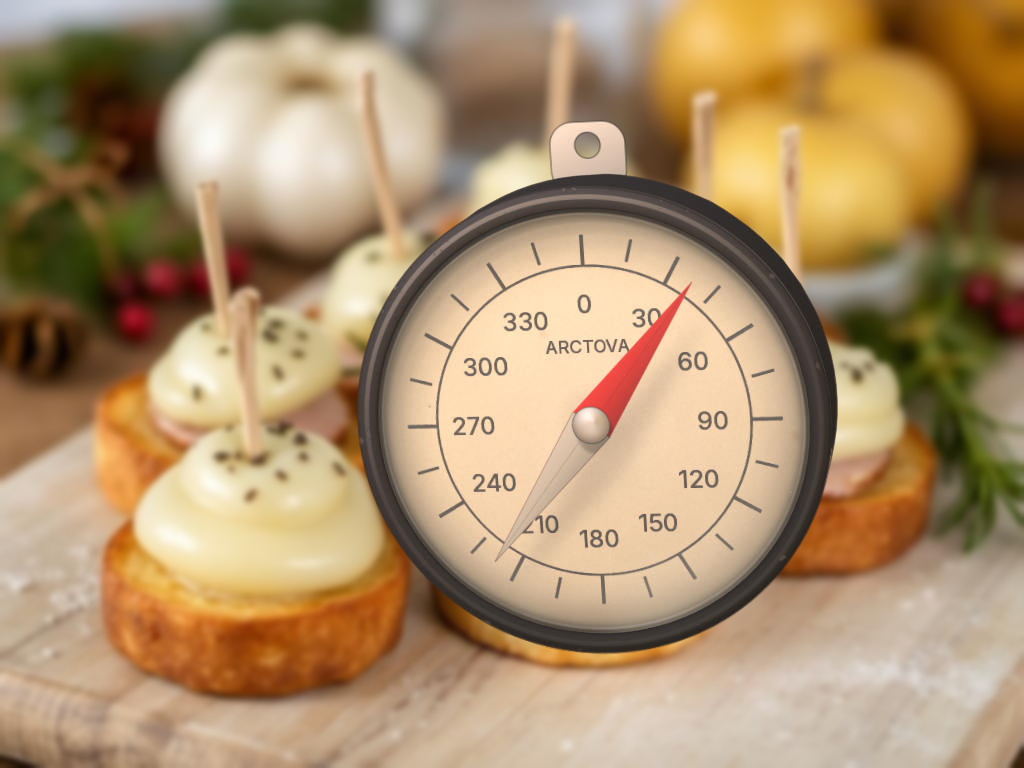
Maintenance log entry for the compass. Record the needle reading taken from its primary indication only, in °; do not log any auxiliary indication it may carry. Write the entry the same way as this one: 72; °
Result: 37.5; °
